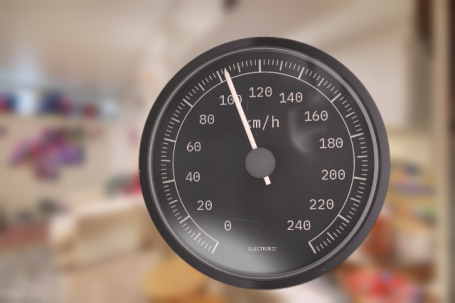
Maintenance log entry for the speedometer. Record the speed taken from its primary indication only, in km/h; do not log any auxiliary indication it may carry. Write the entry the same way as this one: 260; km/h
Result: 104; km/h
